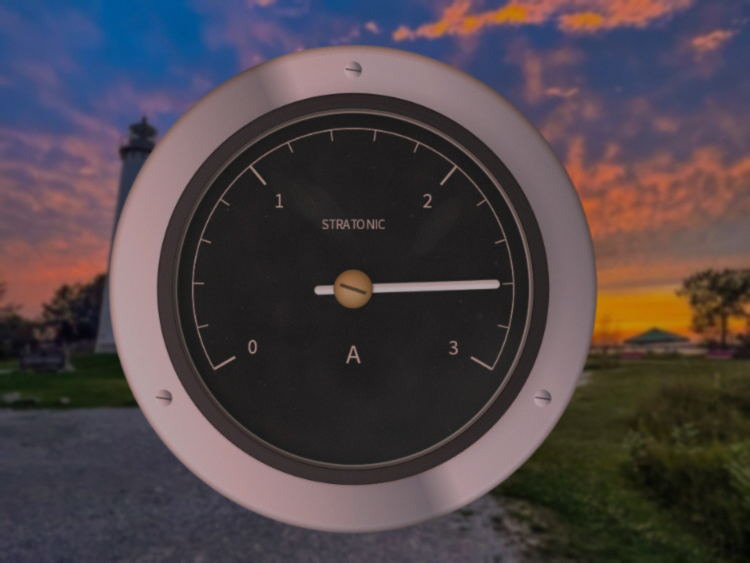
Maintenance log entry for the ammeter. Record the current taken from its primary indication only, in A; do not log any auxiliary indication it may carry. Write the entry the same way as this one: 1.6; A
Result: 2.6; A
